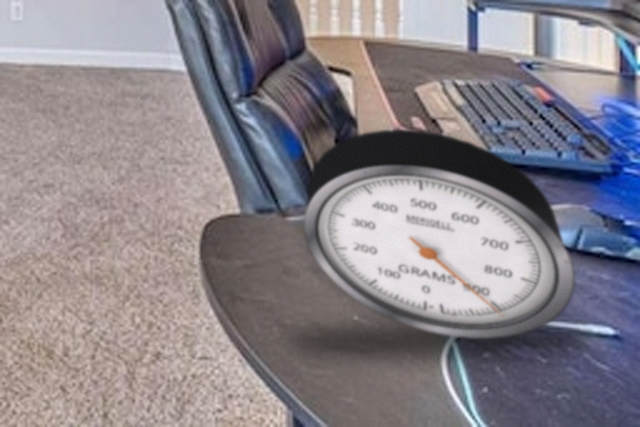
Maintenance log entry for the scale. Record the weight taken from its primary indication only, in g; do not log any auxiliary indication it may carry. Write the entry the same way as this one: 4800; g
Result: 900; g
